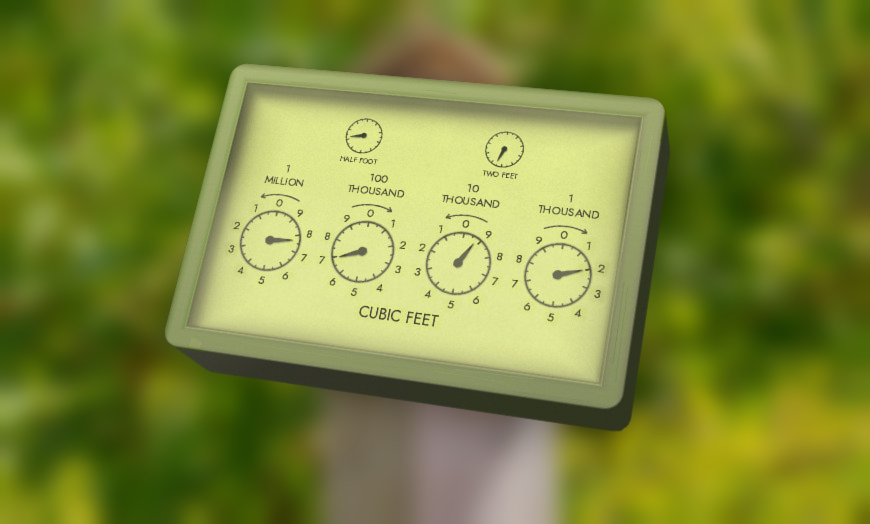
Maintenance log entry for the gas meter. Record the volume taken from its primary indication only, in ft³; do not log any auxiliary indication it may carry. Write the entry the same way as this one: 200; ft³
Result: 769200; ft³
